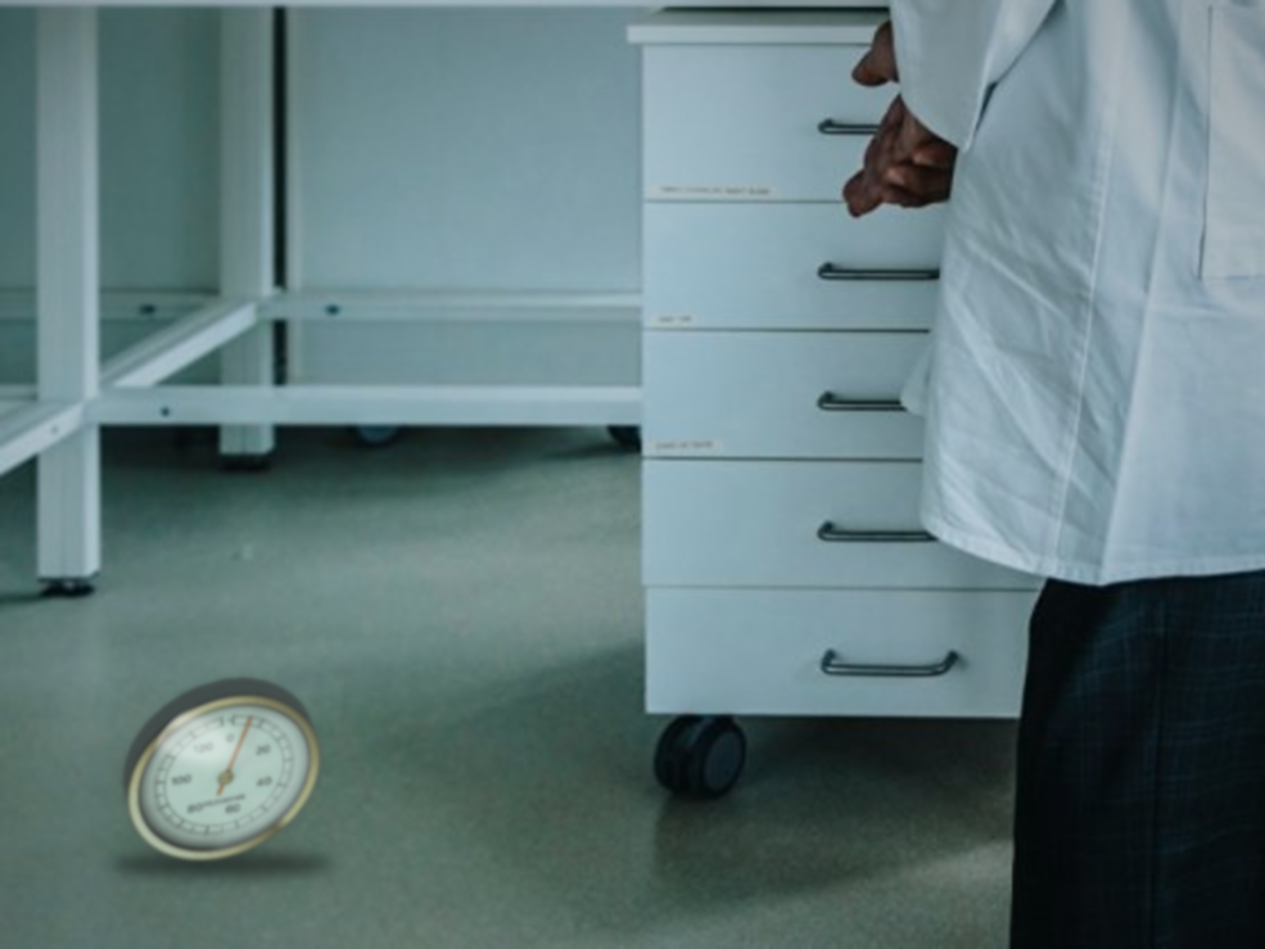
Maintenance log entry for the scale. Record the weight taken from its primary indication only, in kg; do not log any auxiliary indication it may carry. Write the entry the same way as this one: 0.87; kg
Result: 5; kg
